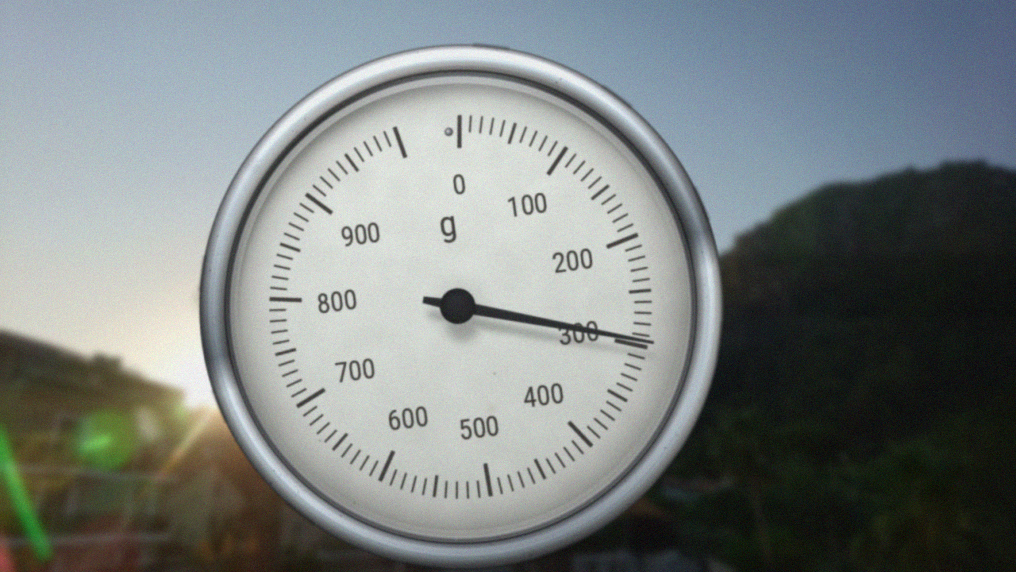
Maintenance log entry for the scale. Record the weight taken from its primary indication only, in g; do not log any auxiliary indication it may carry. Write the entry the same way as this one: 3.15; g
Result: 295; g
